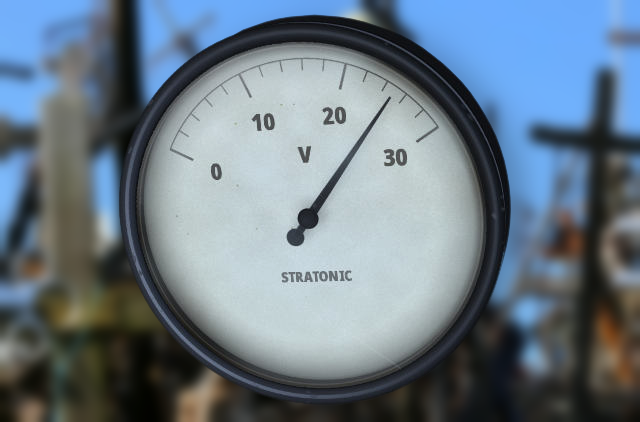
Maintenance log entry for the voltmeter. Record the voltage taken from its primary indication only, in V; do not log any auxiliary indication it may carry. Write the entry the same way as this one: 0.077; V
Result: 25; V
